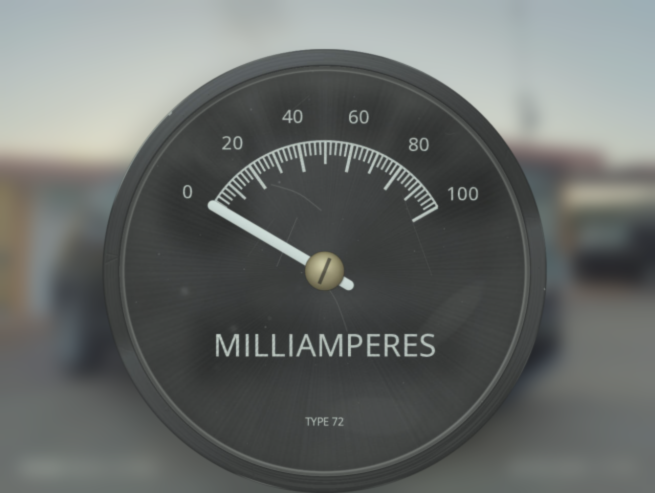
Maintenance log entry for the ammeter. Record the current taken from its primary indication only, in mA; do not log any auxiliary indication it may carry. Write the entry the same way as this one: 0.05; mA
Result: 0; mA
